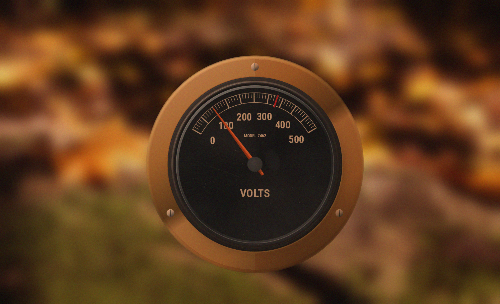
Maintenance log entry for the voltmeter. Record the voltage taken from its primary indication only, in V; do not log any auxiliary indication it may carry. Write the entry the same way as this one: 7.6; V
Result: 100; V
